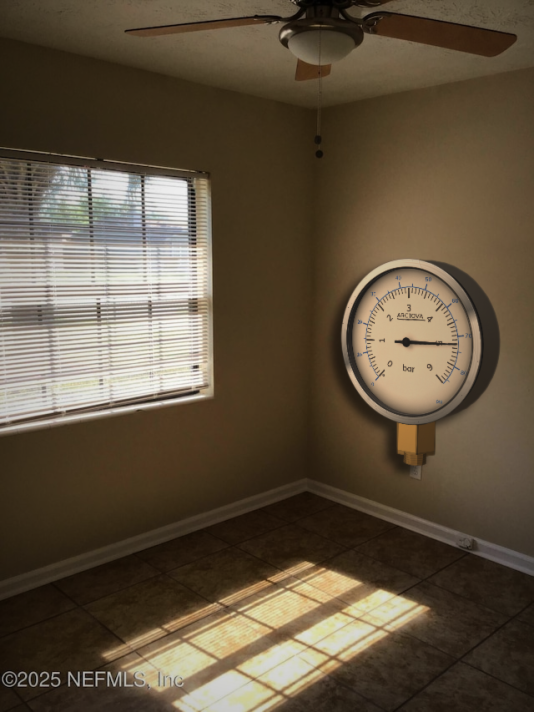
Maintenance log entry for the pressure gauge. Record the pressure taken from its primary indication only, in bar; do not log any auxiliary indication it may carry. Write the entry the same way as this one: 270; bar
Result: 5; bar
